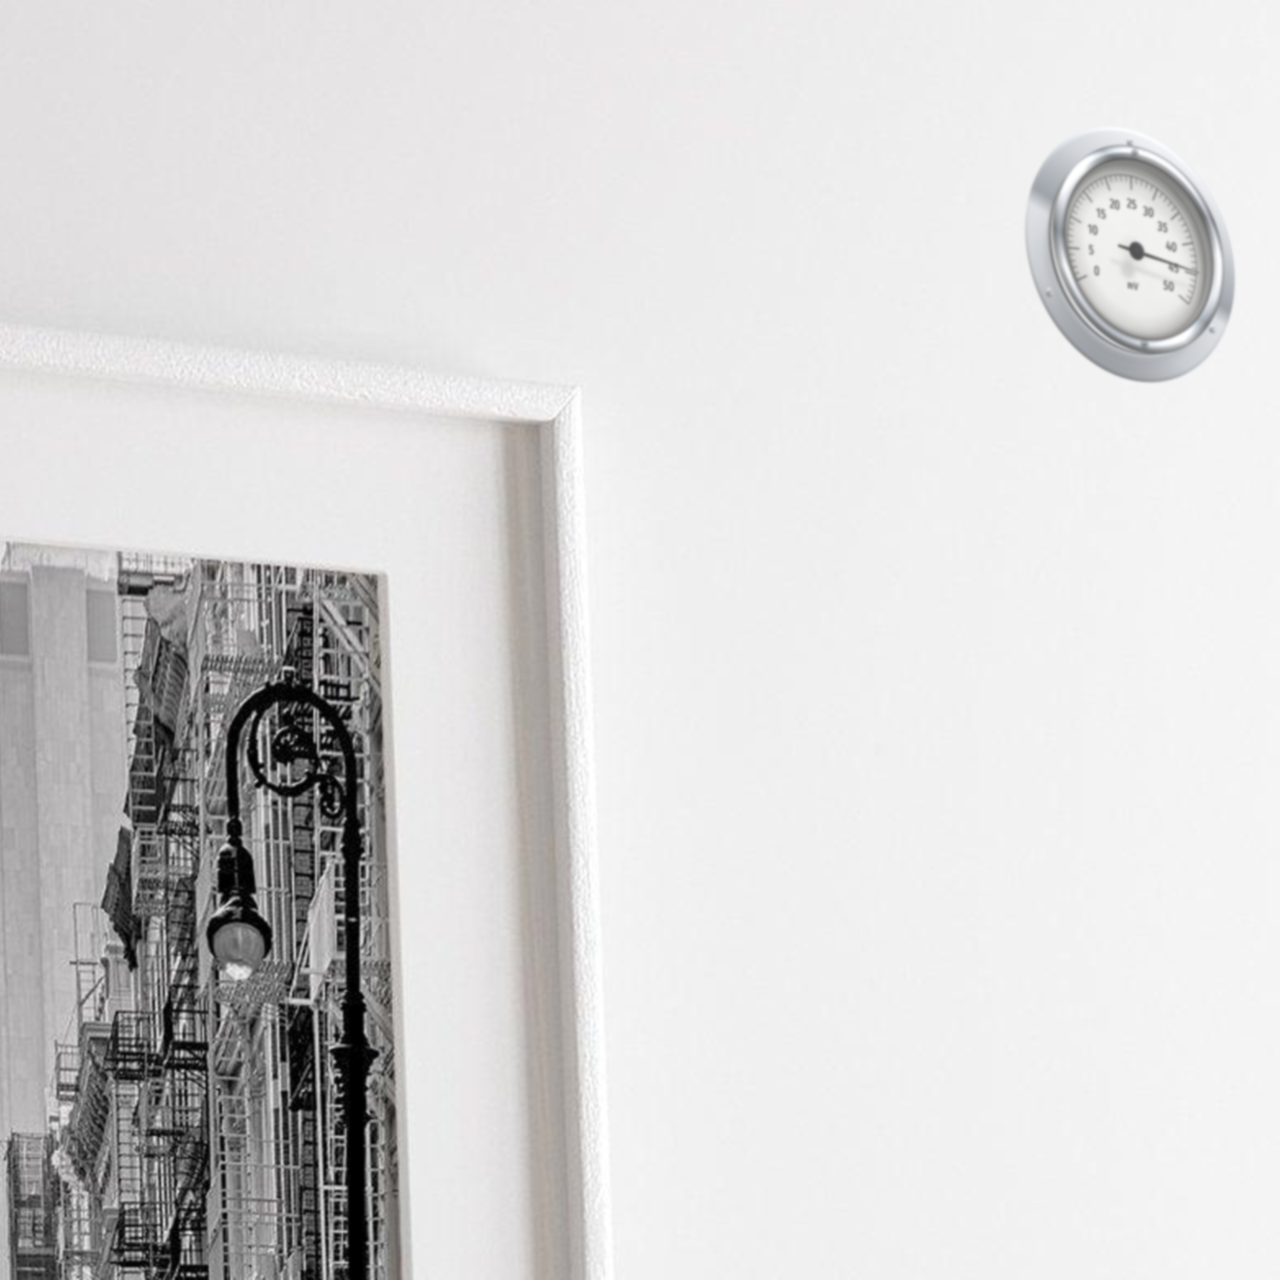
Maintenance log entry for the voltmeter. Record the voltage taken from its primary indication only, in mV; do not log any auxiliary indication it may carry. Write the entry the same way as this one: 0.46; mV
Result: 45; mV
